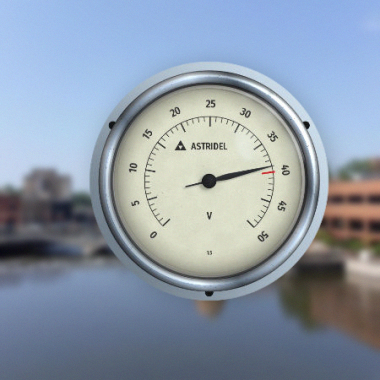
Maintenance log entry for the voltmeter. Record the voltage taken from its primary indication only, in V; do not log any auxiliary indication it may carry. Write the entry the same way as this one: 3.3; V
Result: 39; V
